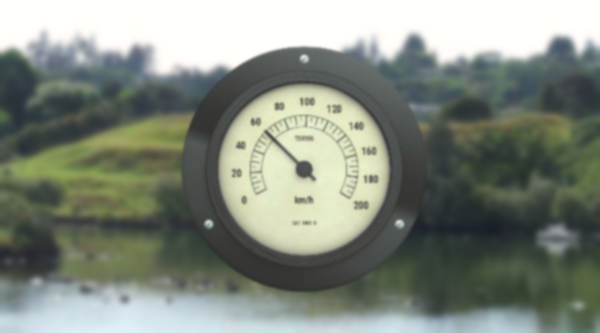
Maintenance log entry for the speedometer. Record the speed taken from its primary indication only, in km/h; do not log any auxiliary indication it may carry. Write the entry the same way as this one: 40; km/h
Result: 60; km/h
